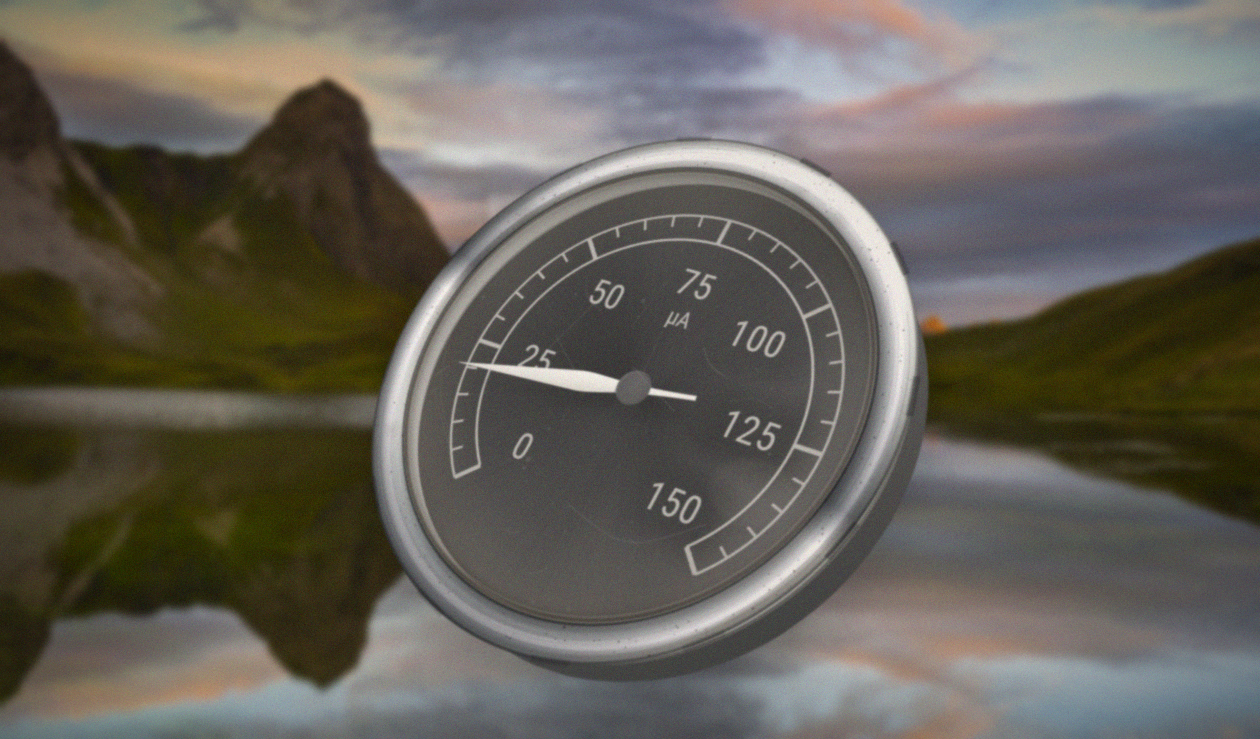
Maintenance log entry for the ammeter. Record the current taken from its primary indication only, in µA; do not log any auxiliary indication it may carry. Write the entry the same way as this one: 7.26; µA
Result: 20; µA
